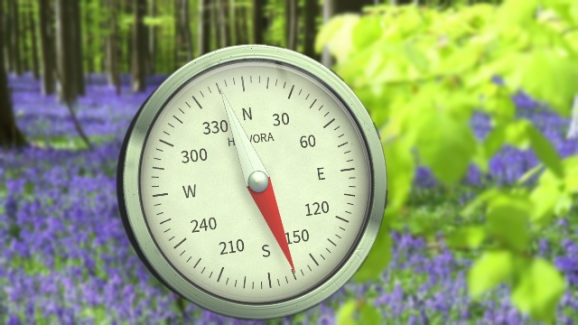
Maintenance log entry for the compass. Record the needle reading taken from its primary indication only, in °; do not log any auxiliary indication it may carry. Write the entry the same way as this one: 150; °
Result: 165; °
